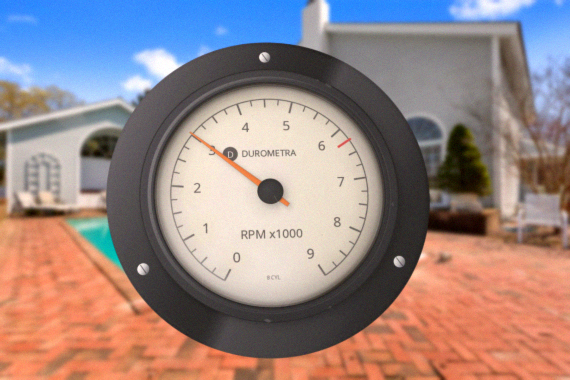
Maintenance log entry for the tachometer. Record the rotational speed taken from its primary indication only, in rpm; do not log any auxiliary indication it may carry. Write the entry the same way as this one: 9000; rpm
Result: 3000; rpm
